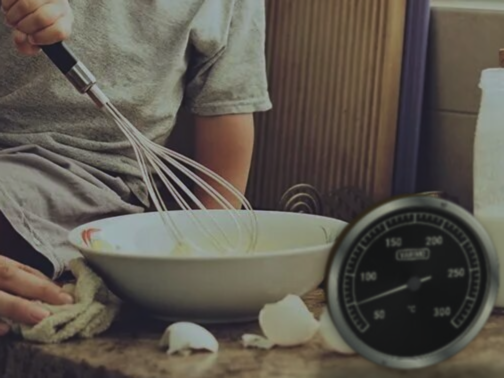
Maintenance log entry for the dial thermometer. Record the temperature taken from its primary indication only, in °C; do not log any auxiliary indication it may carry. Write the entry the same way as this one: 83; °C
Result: 75; °C
